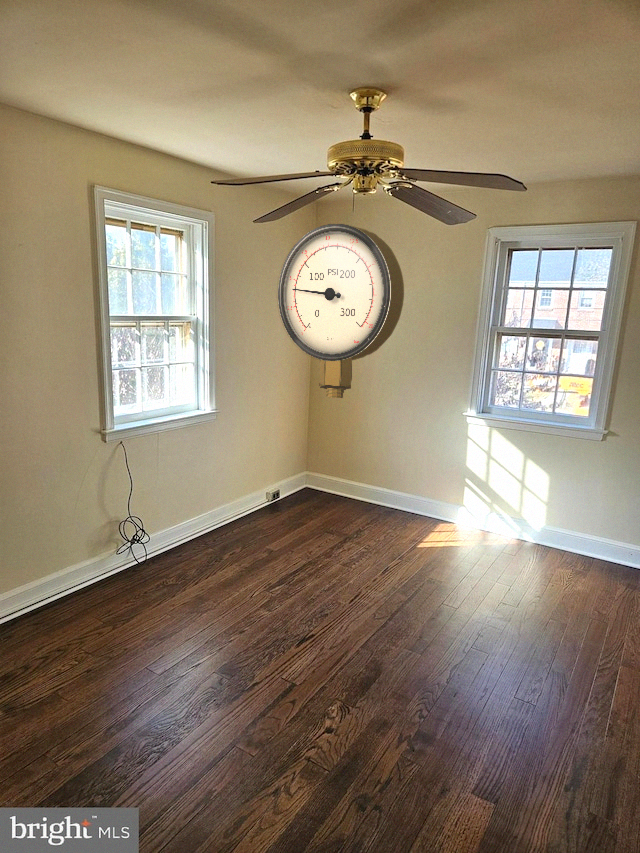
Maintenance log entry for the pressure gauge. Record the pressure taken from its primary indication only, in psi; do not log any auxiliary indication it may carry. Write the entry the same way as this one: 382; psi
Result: 60; psi
